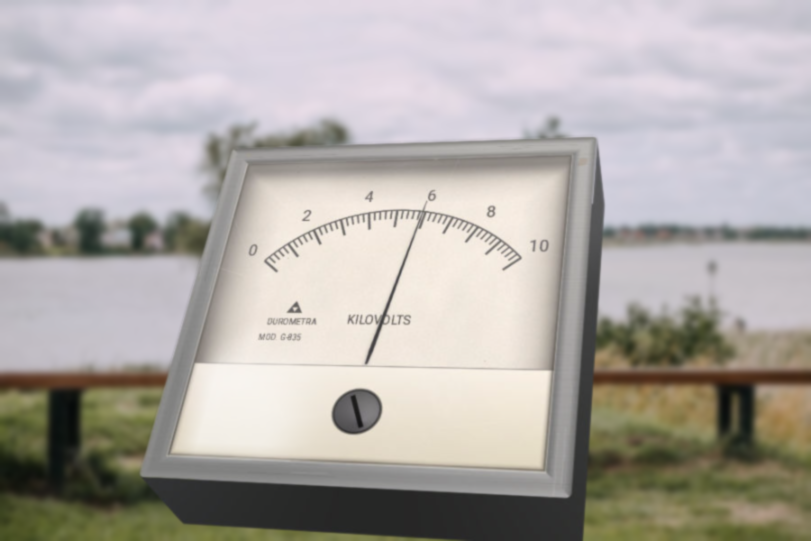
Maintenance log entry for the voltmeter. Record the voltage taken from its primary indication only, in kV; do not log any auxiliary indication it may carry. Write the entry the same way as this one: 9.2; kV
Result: 6; kV
